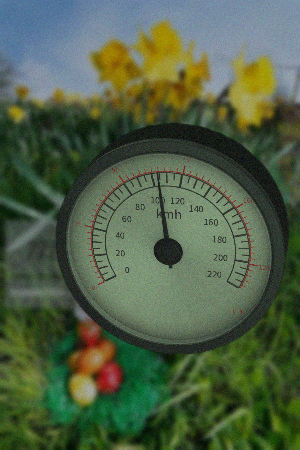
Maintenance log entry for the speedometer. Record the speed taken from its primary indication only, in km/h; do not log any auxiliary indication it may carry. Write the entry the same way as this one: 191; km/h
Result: 105; km/h
